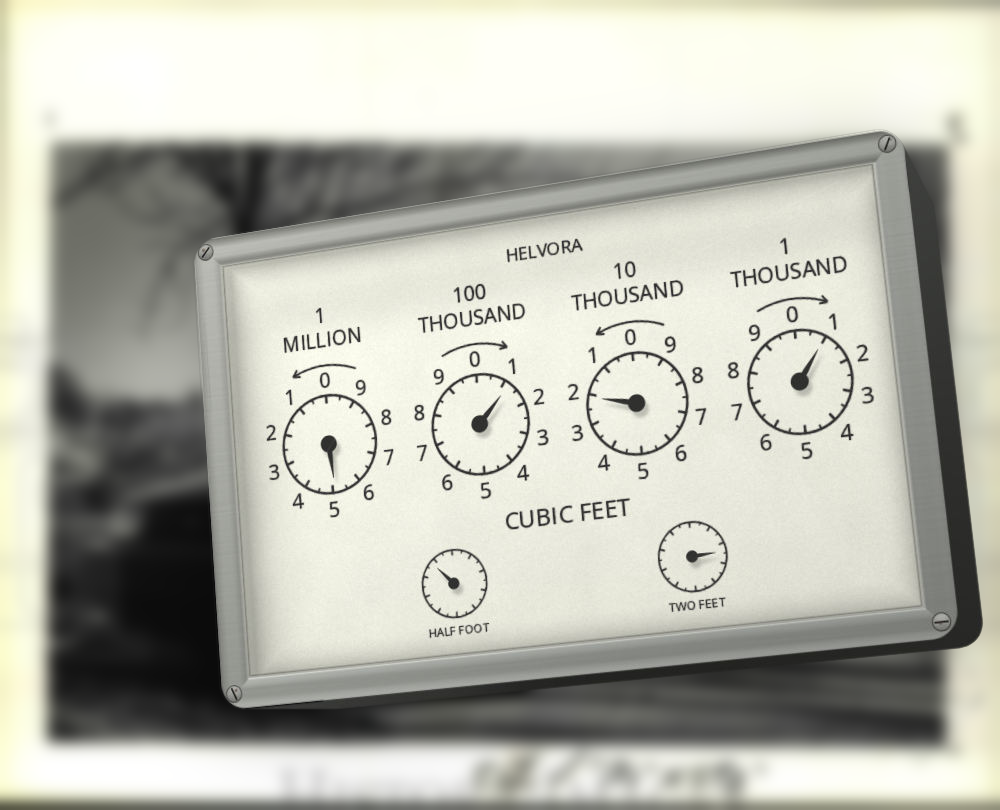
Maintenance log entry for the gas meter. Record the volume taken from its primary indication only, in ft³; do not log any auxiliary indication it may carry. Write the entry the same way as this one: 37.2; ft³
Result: 512100; ft³
